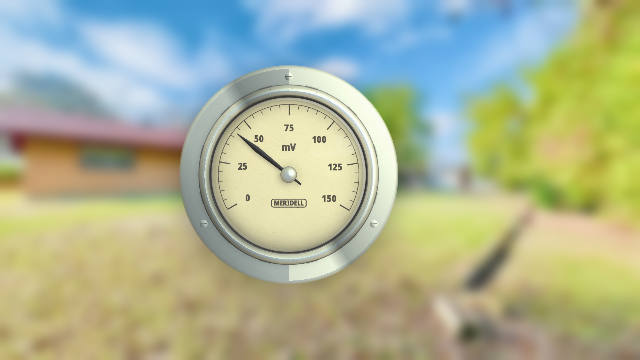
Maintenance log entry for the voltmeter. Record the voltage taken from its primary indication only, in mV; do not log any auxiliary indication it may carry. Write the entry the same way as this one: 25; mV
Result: 42.5; mV
